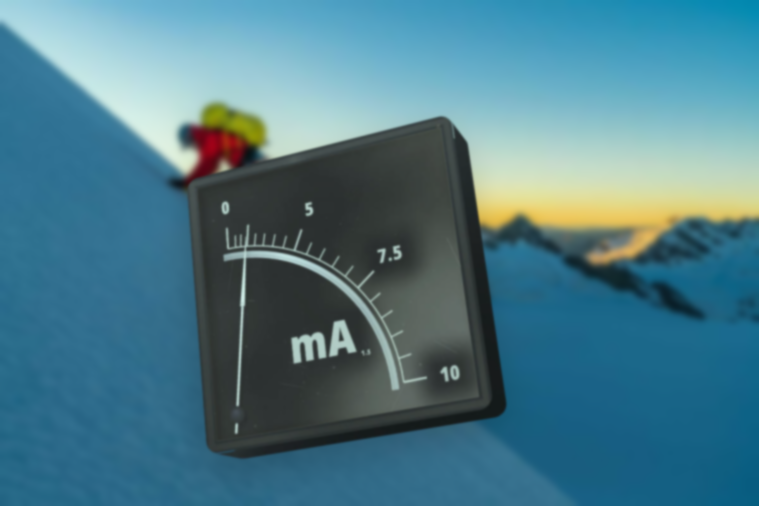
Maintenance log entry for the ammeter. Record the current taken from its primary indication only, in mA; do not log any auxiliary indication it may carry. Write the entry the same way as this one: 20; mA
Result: 2.5; mA
